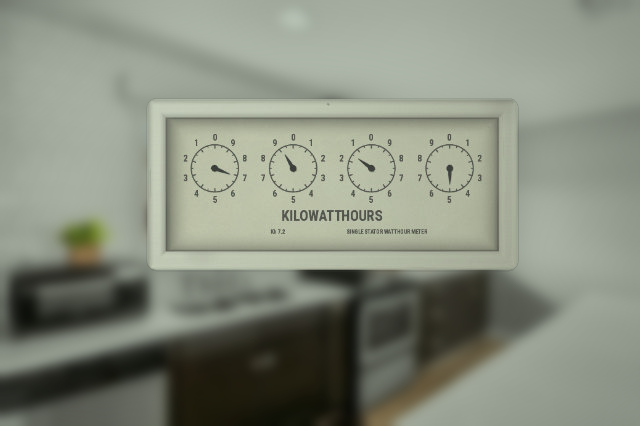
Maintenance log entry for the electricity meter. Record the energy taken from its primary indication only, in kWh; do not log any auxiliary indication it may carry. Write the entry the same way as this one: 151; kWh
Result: 6915; kWh
